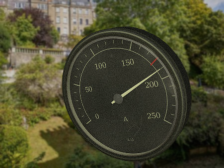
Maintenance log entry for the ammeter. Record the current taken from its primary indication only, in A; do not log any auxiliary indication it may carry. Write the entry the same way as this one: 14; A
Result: 190; A
